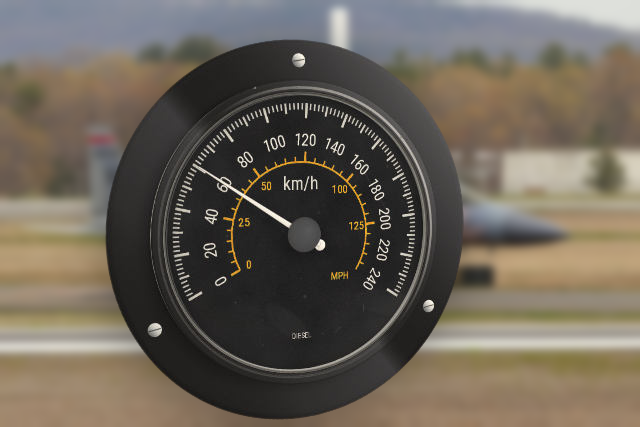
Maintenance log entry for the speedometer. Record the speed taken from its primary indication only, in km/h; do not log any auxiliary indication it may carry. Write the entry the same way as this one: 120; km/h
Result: 60; km/h
